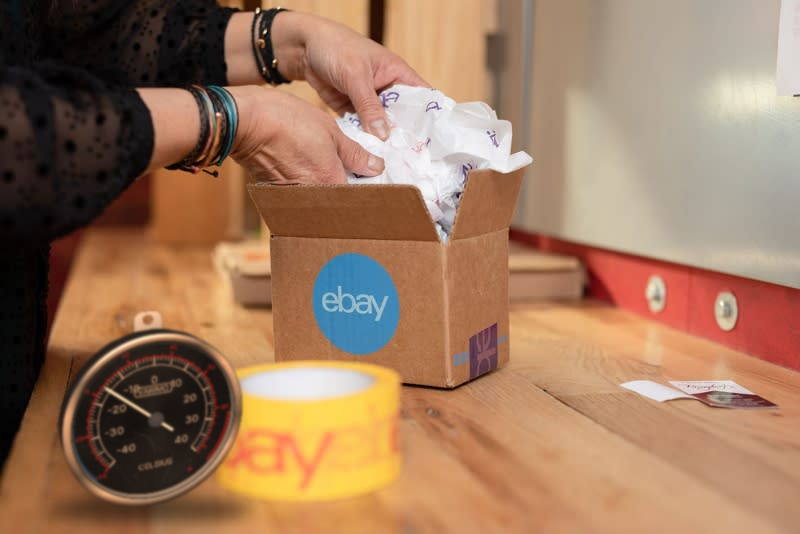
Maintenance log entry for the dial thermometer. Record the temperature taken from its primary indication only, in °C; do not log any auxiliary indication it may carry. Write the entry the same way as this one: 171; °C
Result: -15; °C
